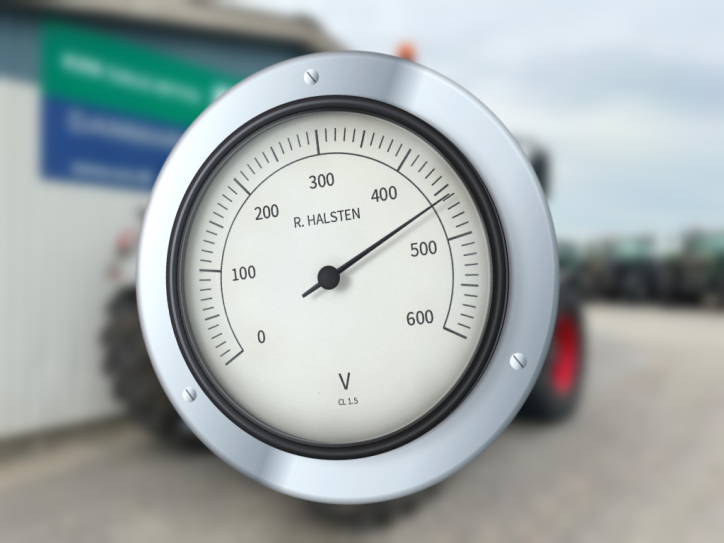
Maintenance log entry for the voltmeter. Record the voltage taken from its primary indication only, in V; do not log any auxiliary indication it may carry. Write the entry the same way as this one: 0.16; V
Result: 460; V
